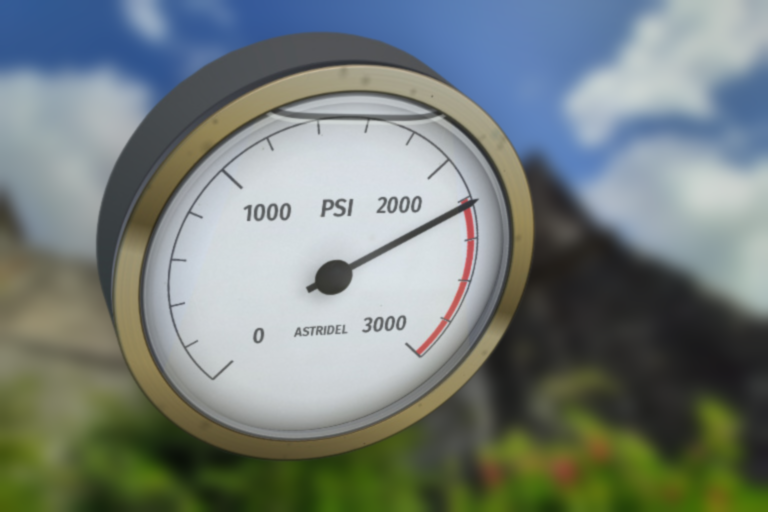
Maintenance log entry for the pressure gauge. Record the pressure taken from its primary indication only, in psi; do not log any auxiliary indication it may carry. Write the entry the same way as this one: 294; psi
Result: 2200; psi
